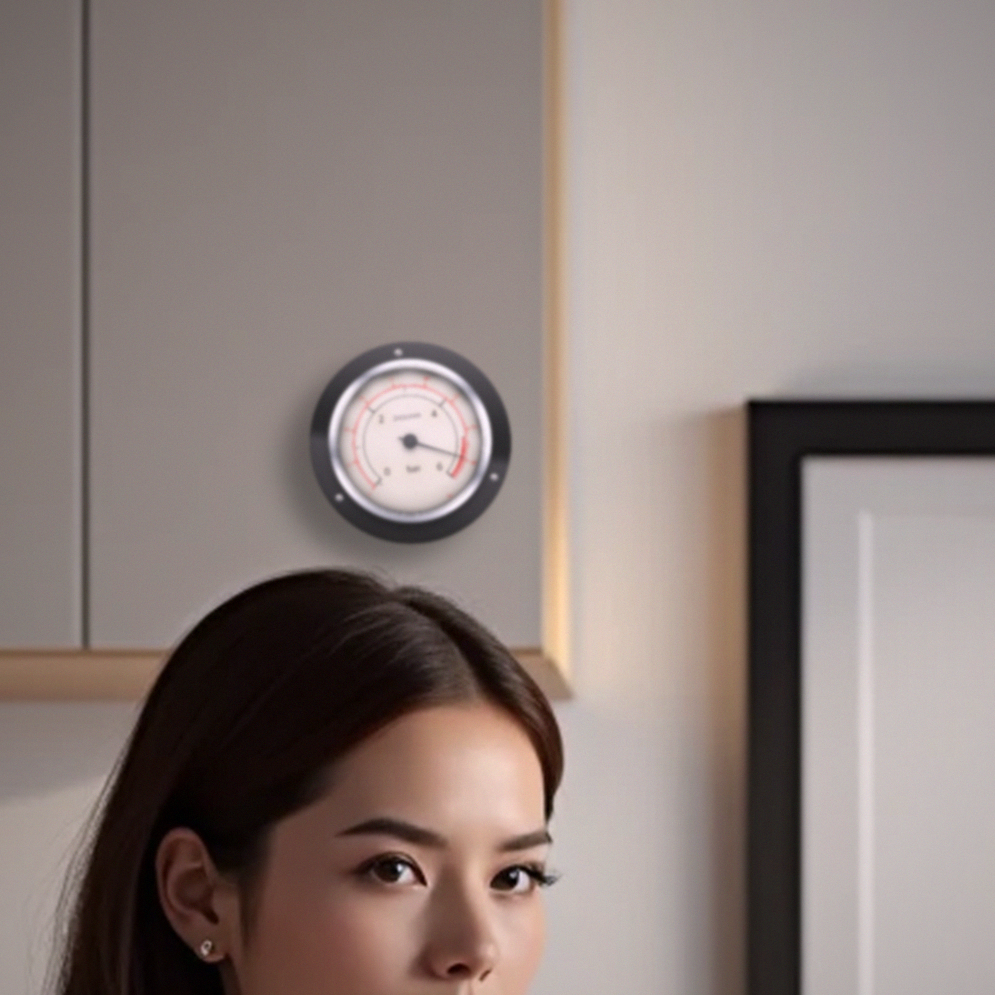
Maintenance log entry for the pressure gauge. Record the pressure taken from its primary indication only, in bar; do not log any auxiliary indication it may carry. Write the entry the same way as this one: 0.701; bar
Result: 5.5; bar
